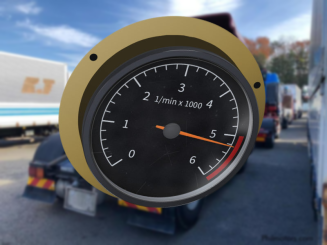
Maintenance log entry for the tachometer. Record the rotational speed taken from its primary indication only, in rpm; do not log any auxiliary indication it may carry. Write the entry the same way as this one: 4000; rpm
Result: 5200; rpm
